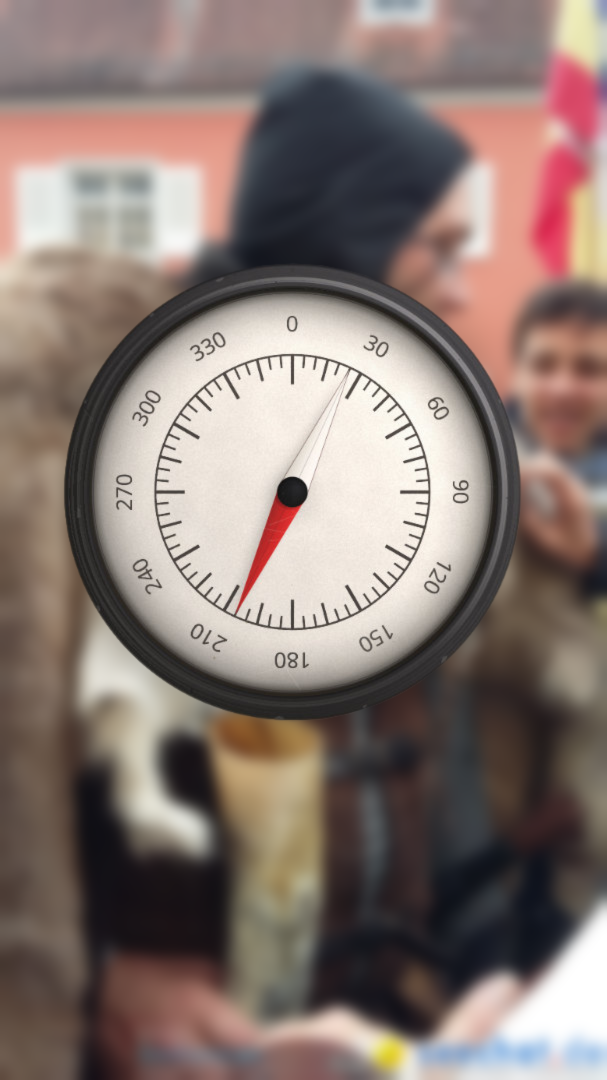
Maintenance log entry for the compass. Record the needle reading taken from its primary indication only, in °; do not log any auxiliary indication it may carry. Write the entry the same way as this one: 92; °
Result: 205; °
